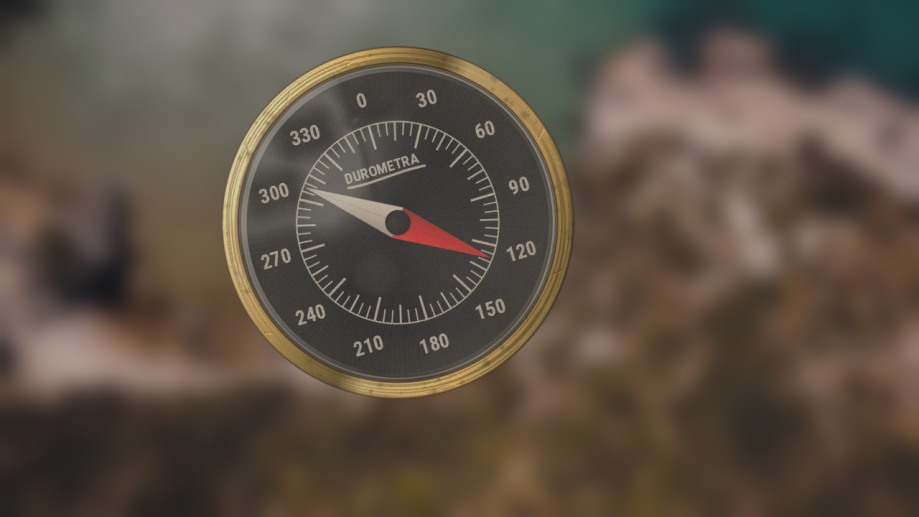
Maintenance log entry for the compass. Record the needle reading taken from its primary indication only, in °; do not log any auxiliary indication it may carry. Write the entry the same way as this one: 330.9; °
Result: 127.5; °
